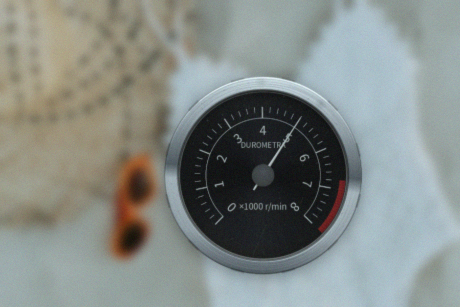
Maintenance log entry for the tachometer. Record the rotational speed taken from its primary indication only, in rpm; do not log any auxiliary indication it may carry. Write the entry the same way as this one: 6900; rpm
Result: 5000; rpm
